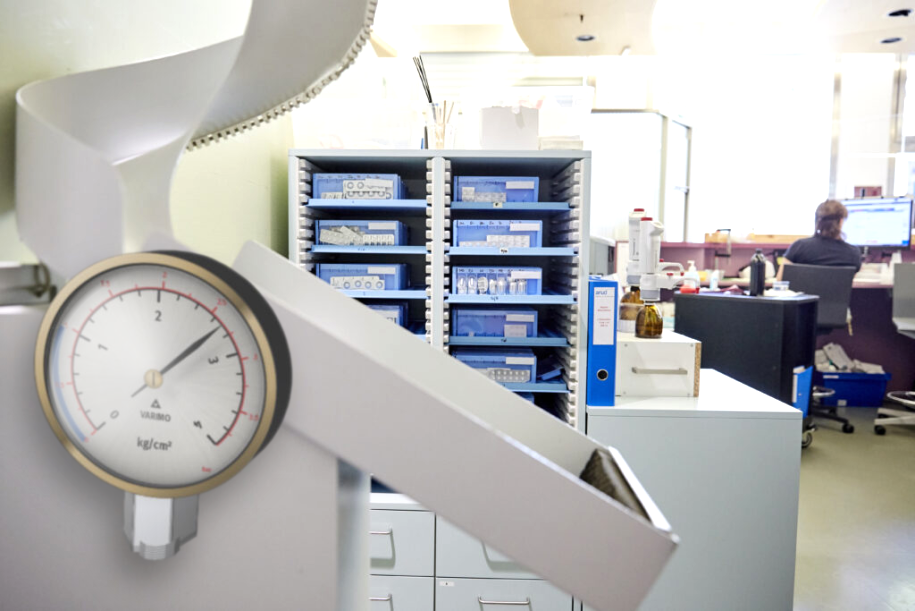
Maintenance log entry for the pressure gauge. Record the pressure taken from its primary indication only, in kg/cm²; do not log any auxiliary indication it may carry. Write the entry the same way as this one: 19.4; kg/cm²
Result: 2.7; kg/cm²
